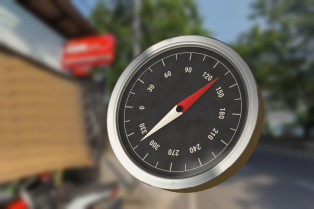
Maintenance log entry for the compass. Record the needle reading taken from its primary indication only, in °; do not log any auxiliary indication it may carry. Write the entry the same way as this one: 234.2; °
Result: 135; °
